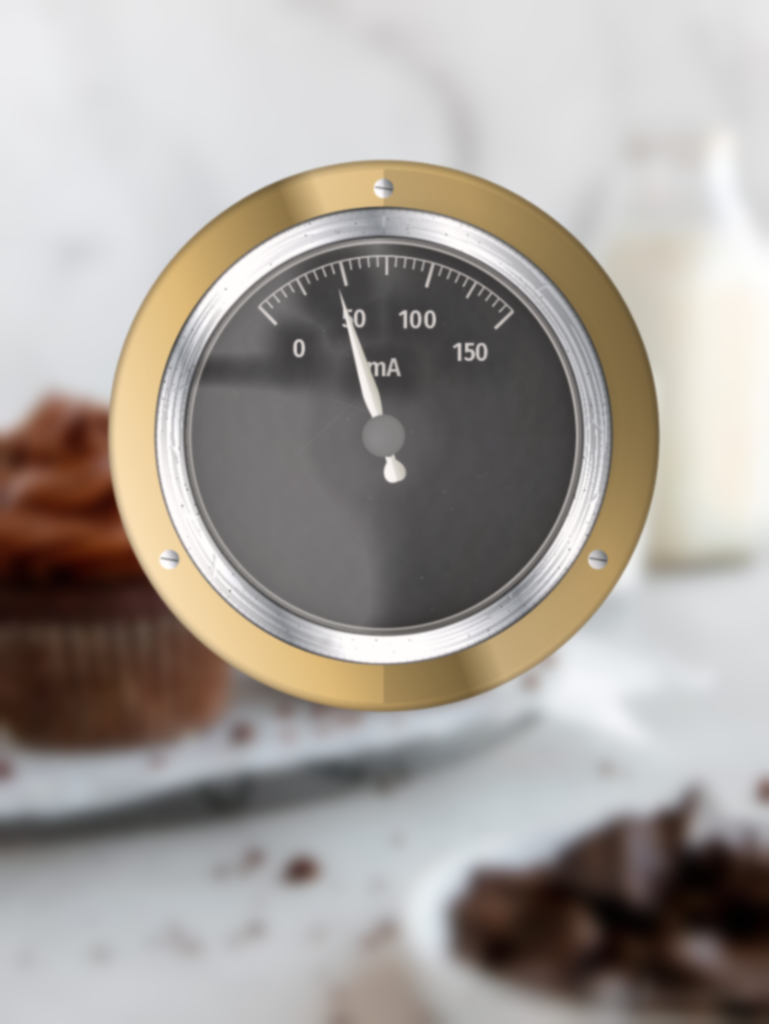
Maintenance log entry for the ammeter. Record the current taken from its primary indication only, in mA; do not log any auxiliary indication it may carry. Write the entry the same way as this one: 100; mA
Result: 45; mA
